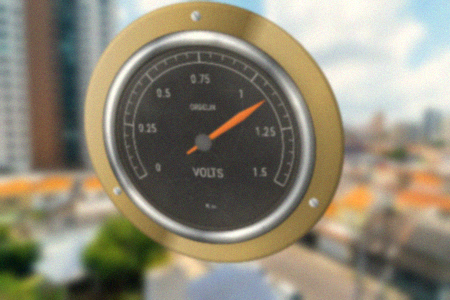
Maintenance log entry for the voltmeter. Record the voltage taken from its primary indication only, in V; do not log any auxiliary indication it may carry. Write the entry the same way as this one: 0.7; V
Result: 1.1; V
